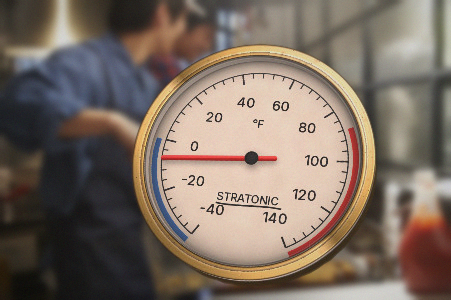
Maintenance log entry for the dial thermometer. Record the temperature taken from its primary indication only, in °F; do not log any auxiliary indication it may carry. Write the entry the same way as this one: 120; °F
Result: -8; °F
